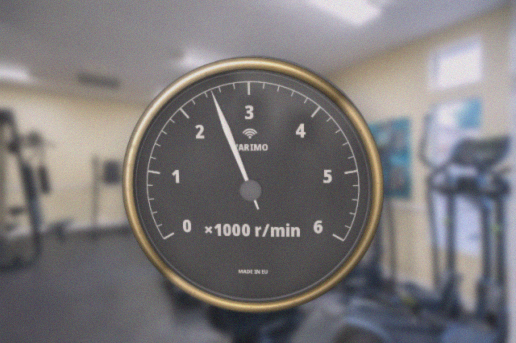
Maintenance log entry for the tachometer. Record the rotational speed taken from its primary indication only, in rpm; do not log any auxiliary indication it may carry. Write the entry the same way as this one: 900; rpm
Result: 2500; rpm
